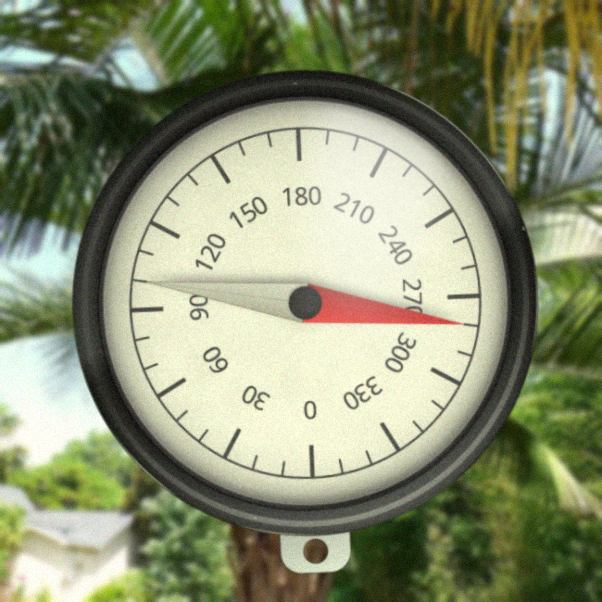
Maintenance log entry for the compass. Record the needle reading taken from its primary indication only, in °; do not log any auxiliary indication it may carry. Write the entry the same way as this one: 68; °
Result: 280; °
